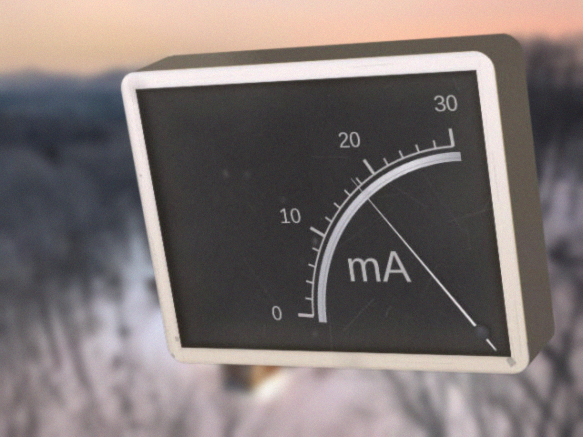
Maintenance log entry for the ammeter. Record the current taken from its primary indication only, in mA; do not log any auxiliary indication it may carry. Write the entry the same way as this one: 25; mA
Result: 18; mA
